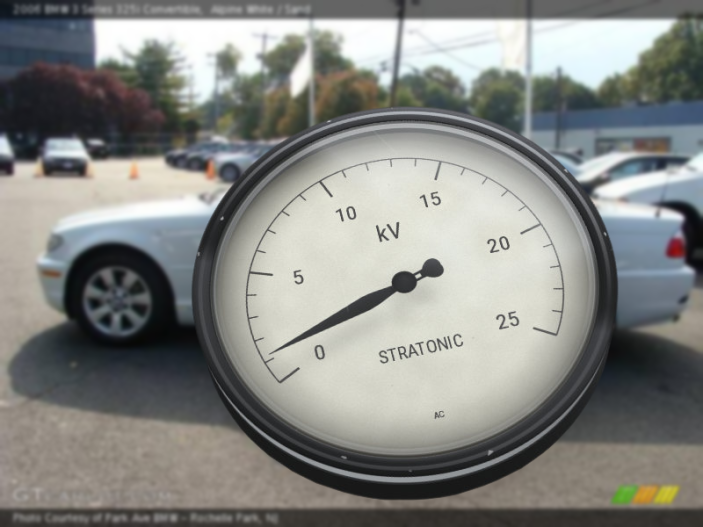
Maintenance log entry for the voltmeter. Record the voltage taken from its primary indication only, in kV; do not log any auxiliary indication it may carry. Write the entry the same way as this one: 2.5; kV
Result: 1; kV
